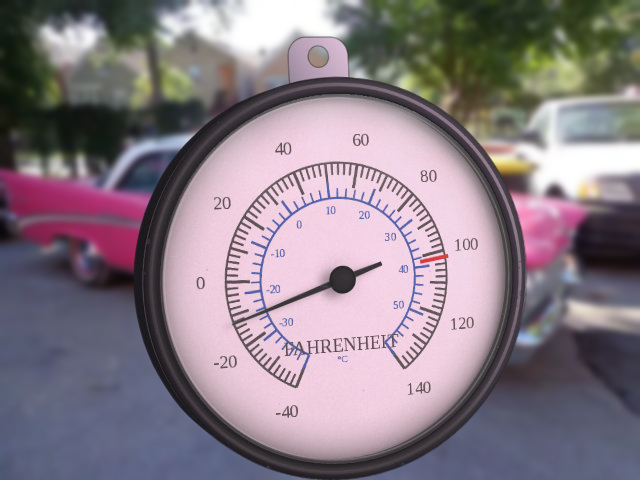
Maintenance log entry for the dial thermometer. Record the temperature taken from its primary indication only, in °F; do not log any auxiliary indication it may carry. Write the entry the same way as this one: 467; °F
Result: -12; °F
